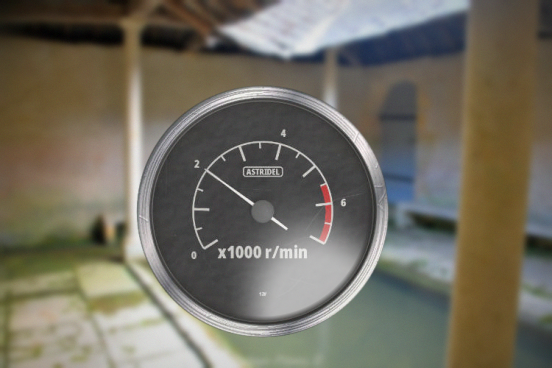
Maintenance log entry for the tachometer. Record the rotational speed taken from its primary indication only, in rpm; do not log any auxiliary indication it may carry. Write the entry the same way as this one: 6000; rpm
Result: 2000; rpm
